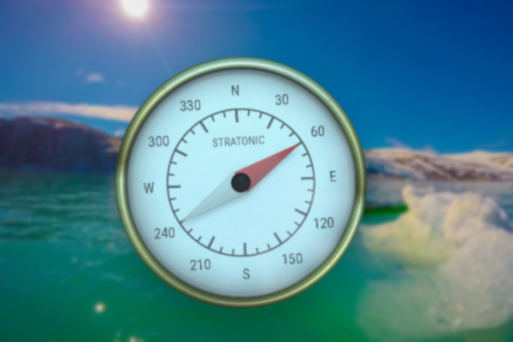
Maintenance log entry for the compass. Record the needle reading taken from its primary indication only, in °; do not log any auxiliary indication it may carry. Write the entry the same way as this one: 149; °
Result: 60; °
